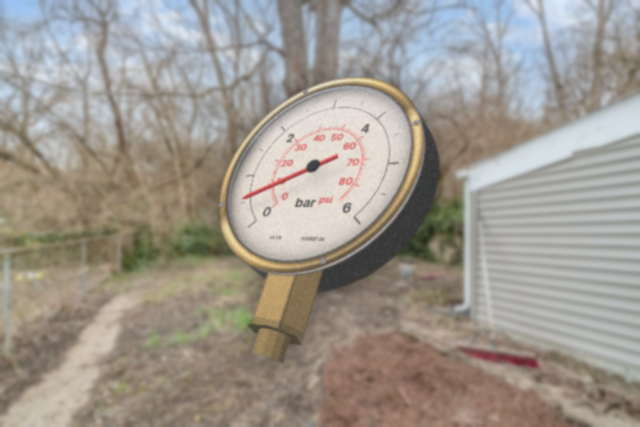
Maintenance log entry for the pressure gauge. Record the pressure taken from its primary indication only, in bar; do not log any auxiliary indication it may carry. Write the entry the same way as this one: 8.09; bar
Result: 0.5; bar
